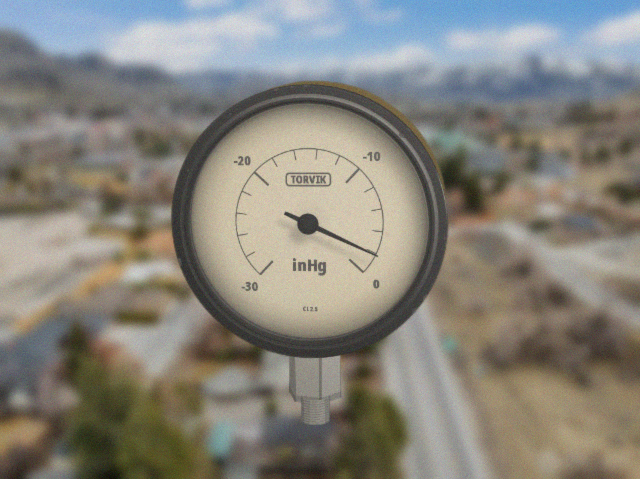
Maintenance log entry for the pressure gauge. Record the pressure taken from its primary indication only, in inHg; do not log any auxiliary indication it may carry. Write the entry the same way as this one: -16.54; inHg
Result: -2; inHg
